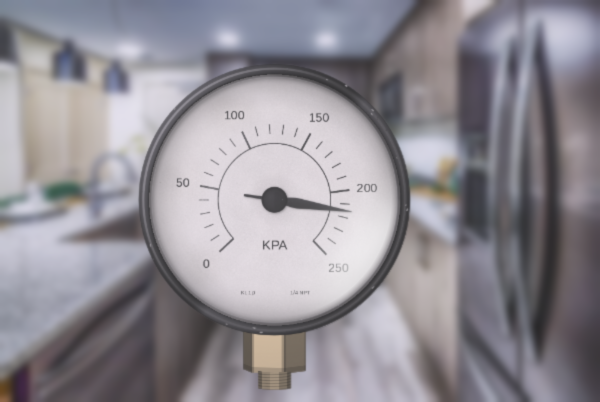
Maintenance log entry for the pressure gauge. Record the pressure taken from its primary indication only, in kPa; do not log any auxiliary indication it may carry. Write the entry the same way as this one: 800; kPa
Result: 215; kPa
